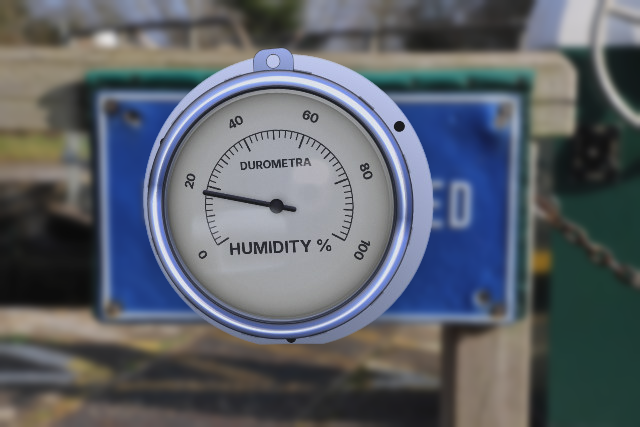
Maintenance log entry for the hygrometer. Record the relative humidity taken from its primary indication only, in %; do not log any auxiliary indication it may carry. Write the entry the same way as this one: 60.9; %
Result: 18; %
